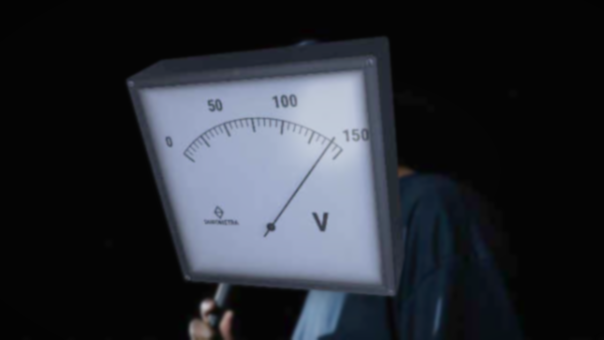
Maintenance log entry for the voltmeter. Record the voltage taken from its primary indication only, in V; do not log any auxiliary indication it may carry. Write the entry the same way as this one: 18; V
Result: 140; V
